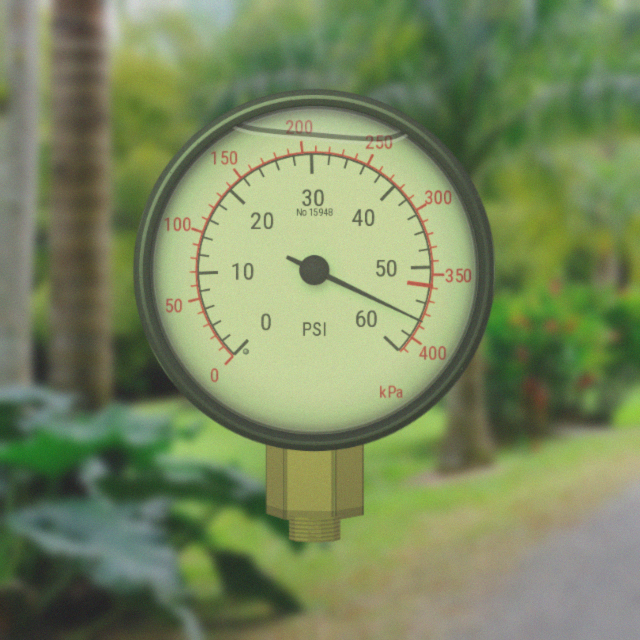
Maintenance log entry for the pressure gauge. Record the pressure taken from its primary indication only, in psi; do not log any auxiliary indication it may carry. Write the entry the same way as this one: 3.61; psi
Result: 56; psi
